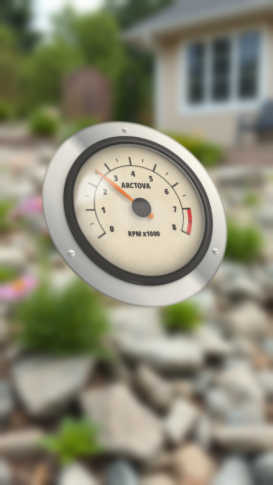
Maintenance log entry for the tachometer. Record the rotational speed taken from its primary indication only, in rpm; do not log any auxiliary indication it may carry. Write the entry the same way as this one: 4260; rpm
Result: 2500; rpm
